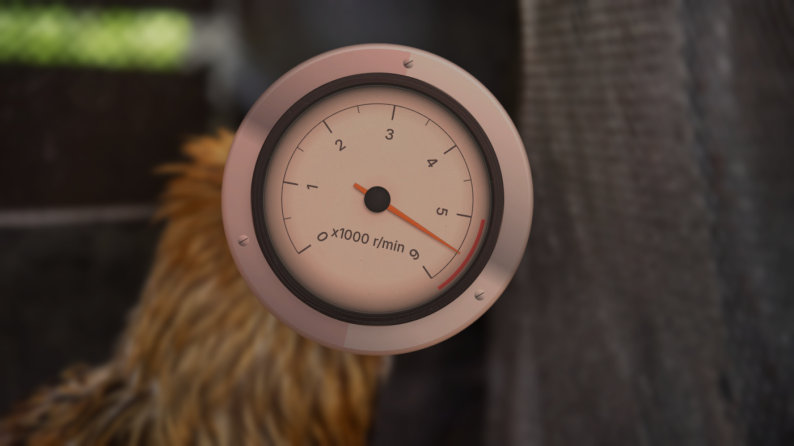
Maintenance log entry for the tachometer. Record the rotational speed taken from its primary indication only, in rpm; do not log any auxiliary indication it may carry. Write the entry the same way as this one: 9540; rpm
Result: 5500; rpm
